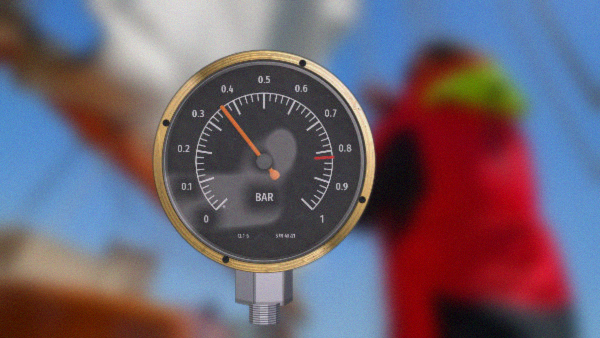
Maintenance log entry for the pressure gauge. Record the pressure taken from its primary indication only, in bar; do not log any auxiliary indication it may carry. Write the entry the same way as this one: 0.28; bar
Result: 0.36; bar
